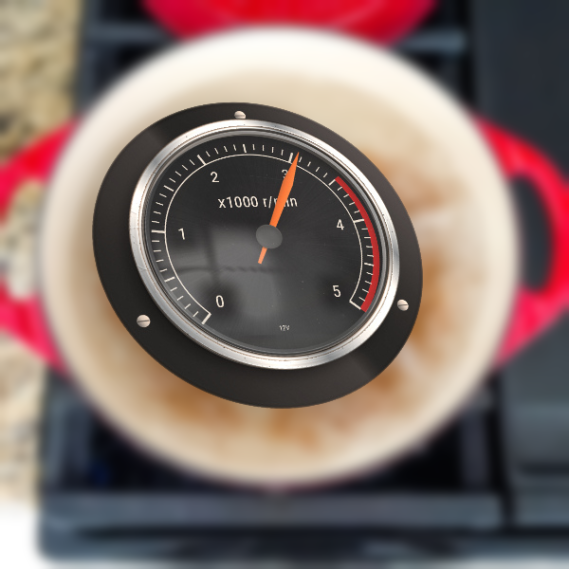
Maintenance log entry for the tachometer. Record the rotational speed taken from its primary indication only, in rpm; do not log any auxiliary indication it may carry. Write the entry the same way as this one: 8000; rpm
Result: 3050; rpm
